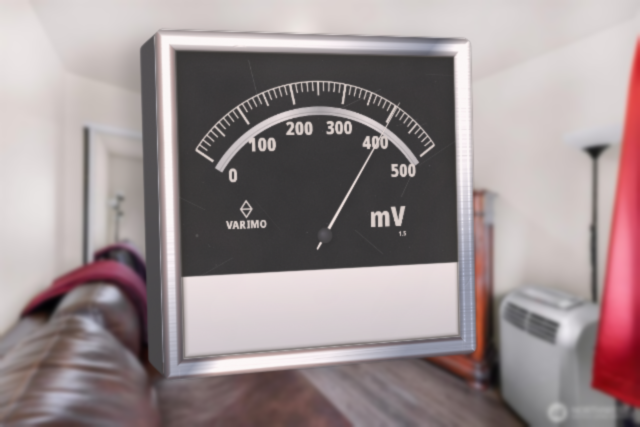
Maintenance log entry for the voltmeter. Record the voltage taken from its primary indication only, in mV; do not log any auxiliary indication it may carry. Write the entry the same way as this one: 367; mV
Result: 400; mV
